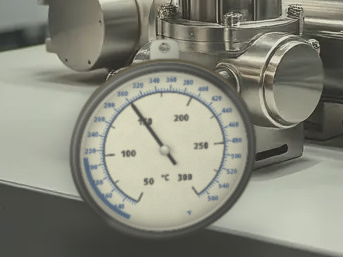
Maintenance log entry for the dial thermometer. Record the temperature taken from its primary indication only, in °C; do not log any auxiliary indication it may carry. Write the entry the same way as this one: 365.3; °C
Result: 150; °C
